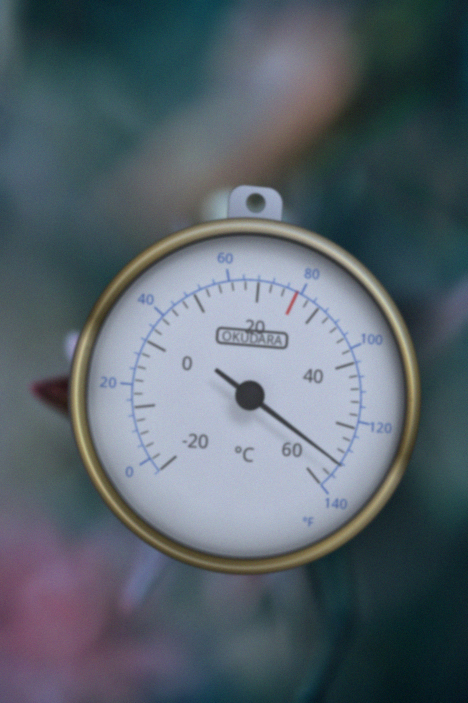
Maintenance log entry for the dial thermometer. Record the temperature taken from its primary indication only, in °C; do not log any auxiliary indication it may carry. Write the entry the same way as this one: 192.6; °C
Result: 56; °C
